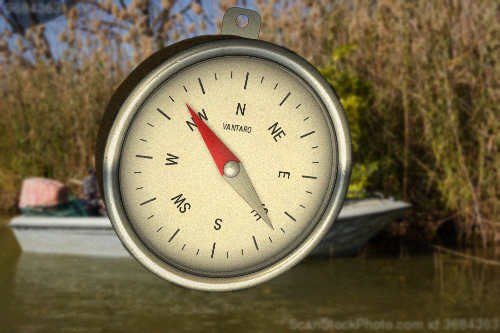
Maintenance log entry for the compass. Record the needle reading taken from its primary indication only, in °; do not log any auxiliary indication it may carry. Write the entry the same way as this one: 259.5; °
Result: 315; °
